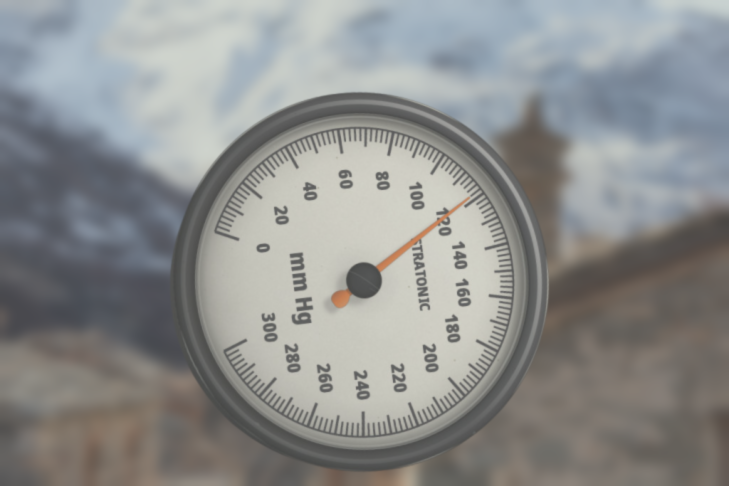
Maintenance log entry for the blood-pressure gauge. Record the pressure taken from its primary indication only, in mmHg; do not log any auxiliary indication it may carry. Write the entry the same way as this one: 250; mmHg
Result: 118; mmHg
